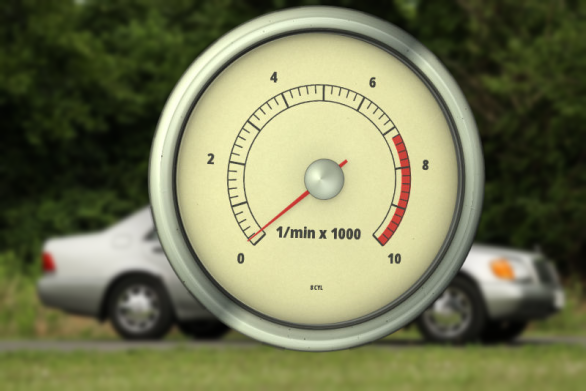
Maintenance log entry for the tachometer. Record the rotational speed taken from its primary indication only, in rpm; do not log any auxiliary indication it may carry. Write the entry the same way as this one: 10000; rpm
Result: 200; rpm
